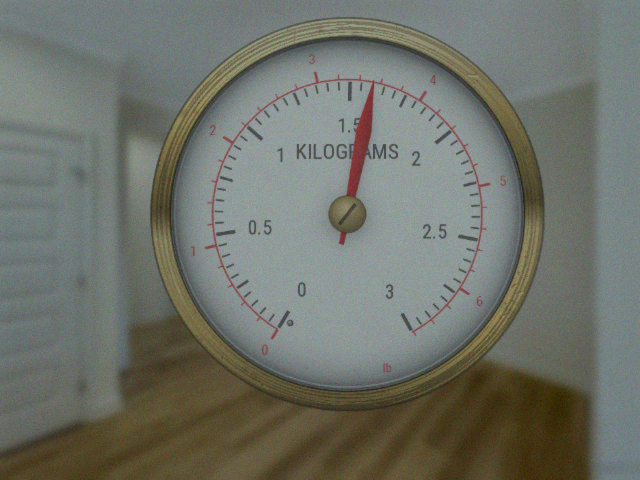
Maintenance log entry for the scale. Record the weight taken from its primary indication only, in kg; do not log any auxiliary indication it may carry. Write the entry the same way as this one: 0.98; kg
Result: 1.6; kg
